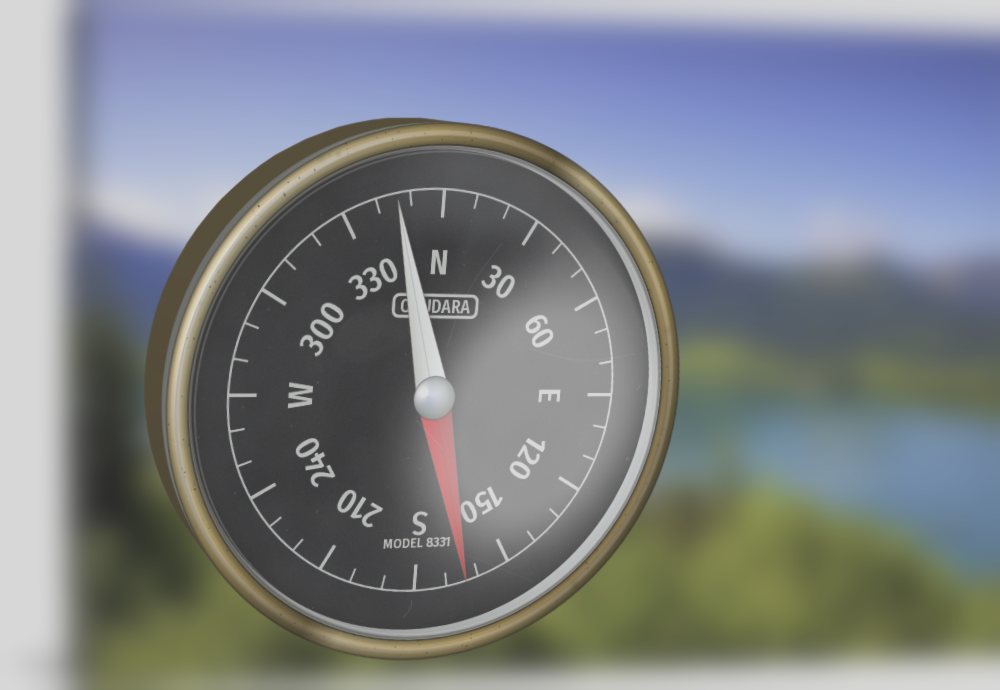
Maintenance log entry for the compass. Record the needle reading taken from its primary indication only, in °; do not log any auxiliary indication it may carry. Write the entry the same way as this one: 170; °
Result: 165; °
